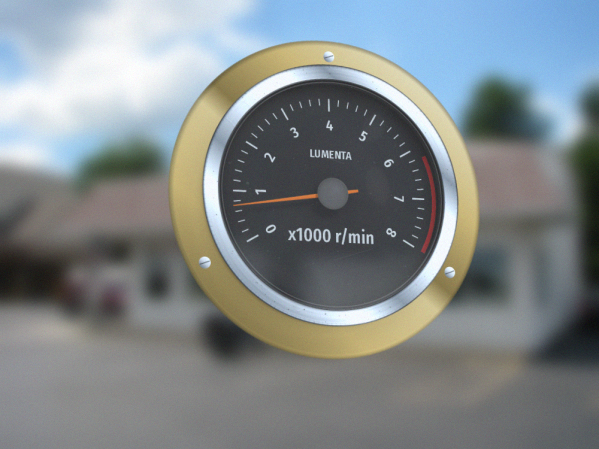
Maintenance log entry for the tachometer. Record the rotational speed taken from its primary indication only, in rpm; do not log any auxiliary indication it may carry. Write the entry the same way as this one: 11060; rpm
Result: 700; rpm
